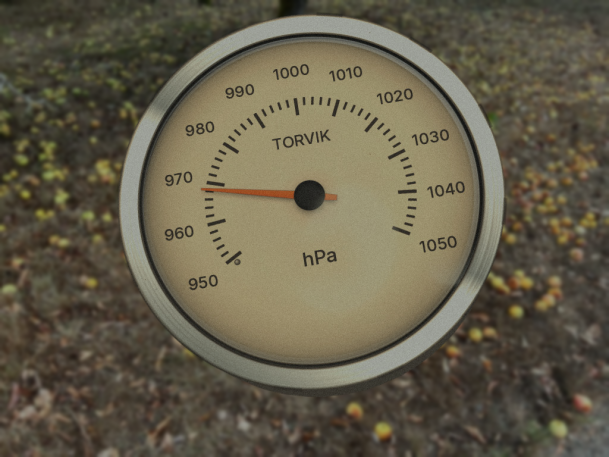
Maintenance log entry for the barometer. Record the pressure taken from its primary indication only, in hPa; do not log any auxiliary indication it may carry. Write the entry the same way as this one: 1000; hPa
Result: 968; hPa
